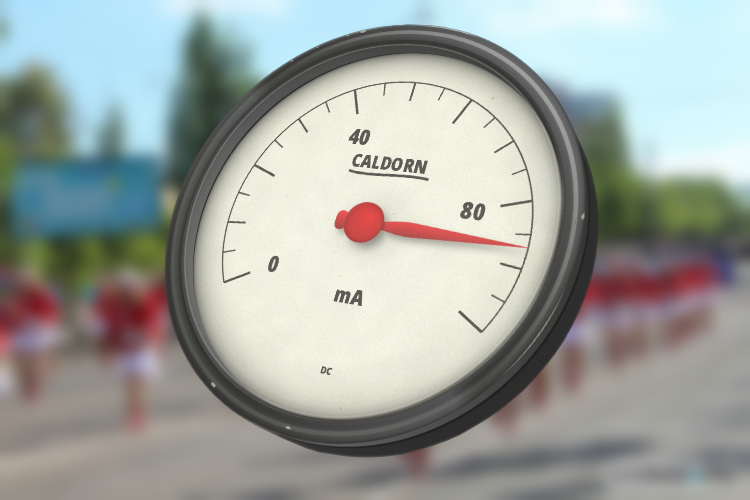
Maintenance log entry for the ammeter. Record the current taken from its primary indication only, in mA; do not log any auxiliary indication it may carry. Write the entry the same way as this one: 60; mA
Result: 87.5; mA
